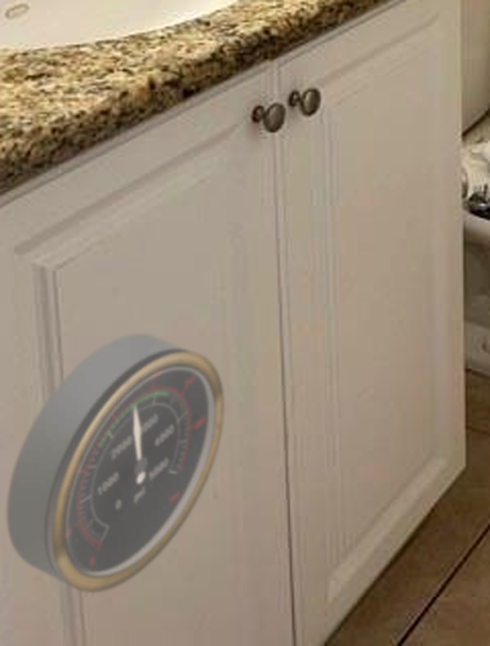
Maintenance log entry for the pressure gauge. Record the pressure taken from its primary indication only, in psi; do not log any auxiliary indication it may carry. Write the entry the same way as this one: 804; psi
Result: 2500; psi
